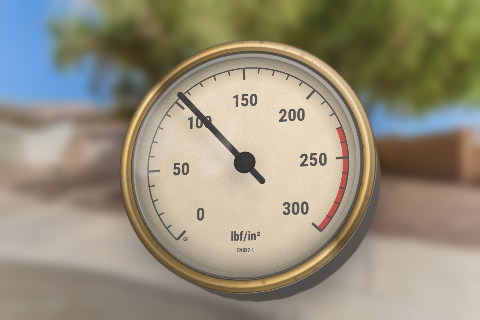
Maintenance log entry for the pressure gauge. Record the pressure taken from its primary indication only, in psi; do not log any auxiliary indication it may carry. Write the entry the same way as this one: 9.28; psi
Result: 105; psi
